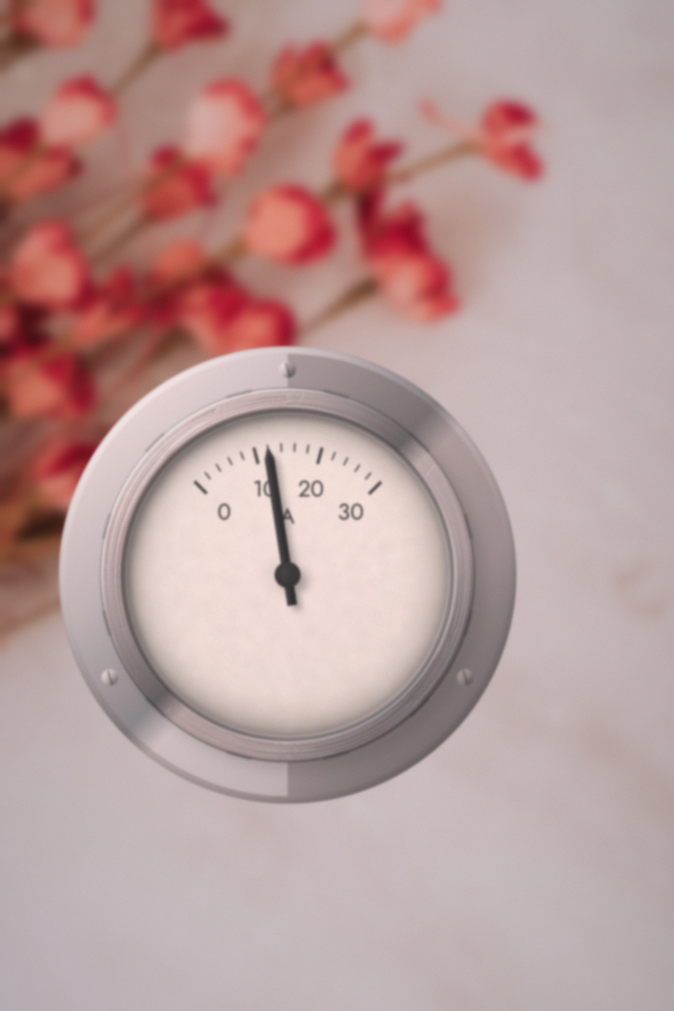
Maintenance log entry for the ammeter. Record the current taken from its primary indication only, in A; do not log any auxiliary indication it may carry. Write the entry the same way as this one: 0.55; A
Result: 12; A
